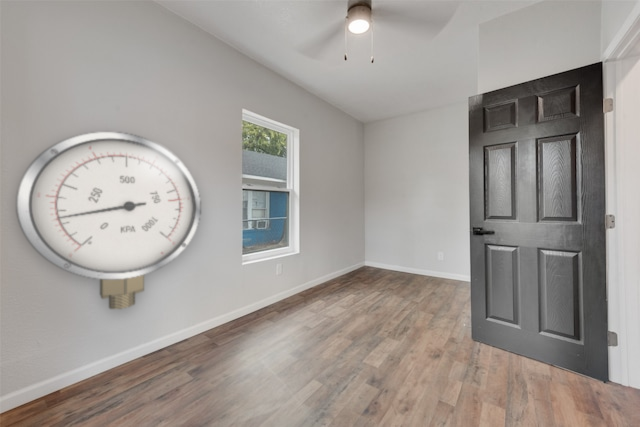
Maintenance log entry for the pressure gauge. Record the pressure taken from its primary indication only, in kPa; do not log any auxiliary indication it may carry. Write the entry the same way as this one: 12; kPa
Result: 125; kPa
